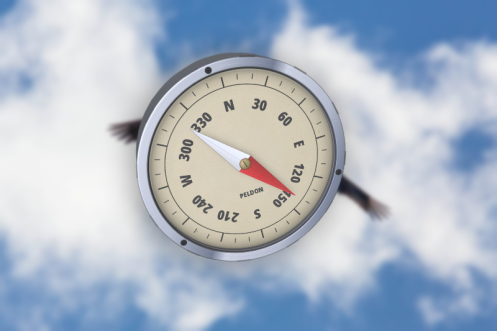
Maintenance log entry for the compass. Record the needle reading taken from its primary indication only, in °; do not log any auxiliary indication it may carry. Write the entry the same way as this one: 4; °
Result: 140; °
